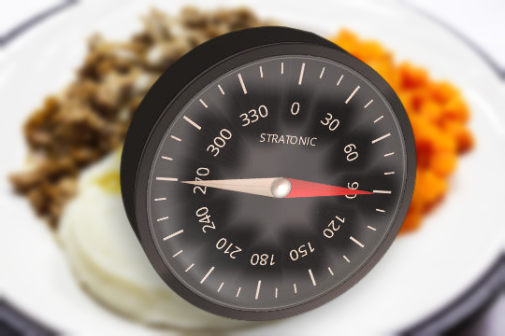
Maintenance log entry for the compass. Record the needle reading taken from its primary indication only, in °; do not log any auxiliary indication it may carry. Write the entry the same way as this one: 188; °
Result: 90; °
